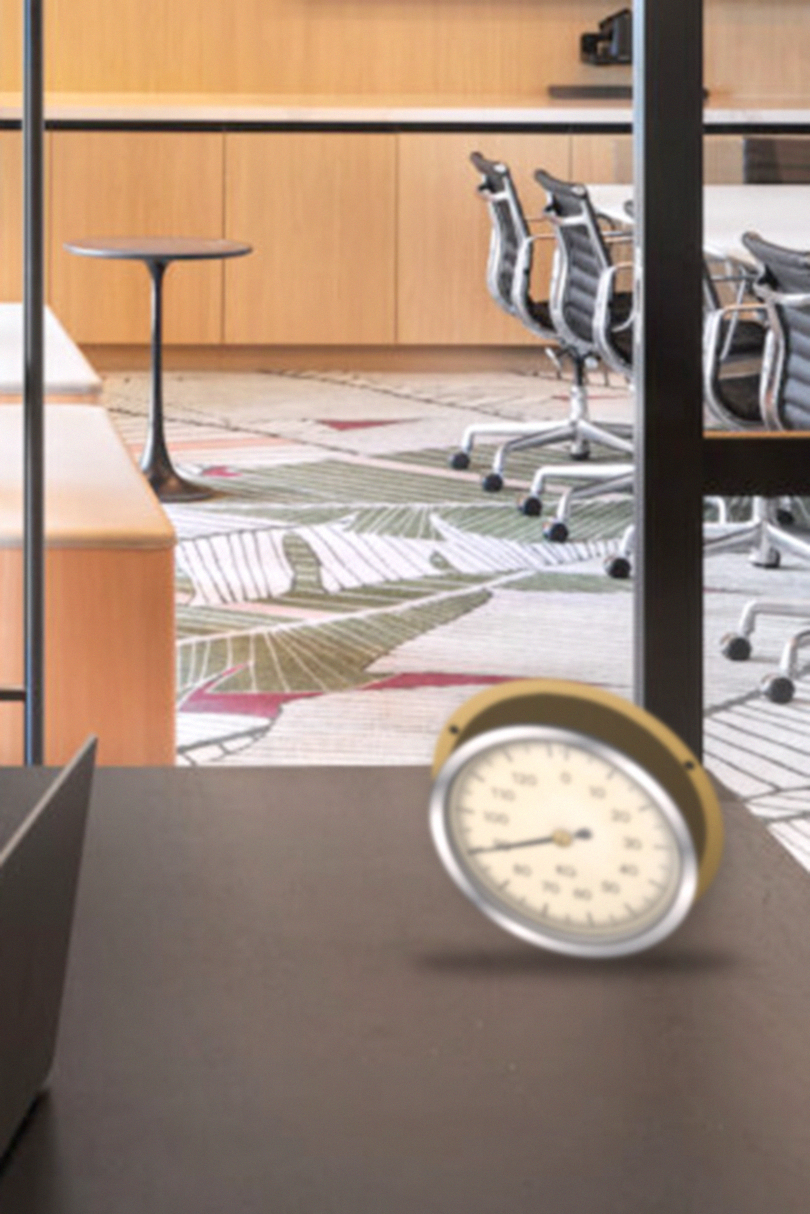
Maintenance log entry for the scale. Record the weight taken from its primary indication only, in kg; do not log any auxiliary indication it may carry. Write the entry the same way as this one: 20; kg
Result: 90; kg
